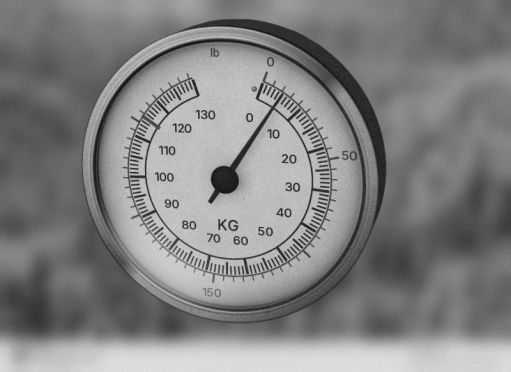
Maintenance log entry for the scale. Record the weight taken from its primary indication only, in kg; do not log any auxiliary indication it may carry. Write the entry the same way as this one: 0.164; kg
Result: 5; kg
